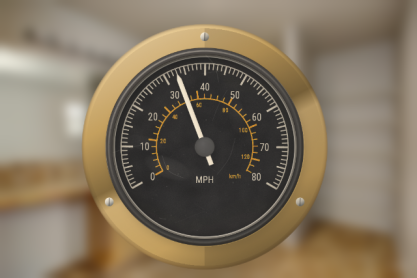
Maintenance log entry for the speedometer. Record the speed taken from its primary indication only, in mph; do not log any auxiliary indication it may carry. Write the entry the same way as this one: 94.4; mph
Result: 33; mph
